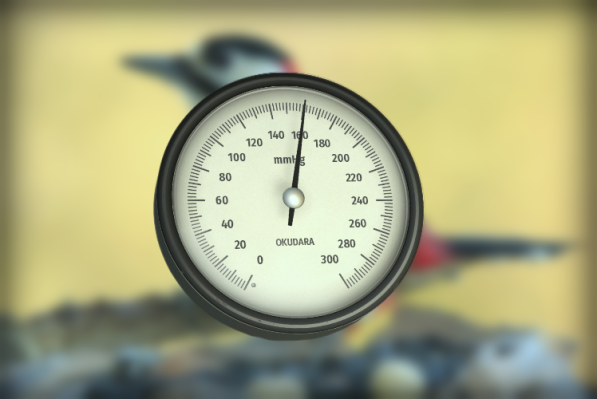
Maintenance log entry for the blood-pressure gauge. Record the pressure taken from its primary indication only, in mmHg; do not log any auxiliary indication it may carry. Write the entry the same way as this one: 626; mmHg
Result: 160; mmHg
